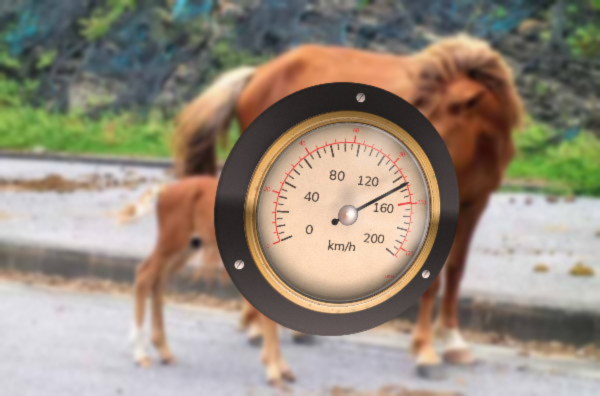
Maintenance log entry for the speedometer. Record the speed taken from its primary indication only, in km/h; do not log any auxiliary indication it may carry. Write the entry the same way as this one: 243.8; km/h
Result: 145; km/h
